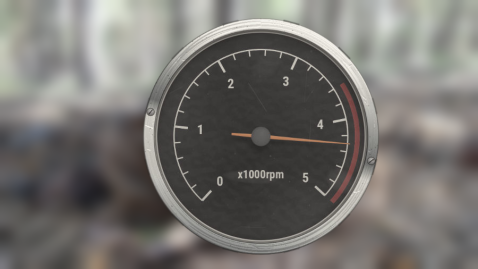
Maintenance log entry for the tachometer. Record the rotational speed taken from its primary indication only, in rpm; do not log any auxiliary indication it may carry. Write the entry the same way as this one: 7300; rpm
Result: 4300; rpm
